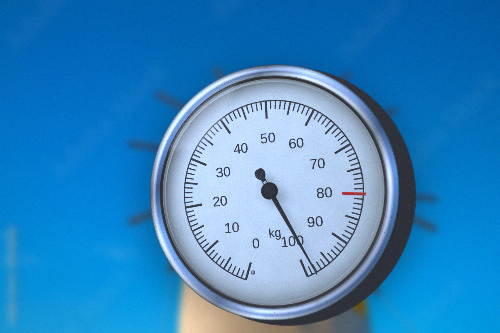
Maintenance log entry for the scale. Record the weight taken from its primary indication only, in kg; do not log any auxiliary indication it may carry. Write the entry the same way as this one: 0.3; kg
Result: 98; kg
